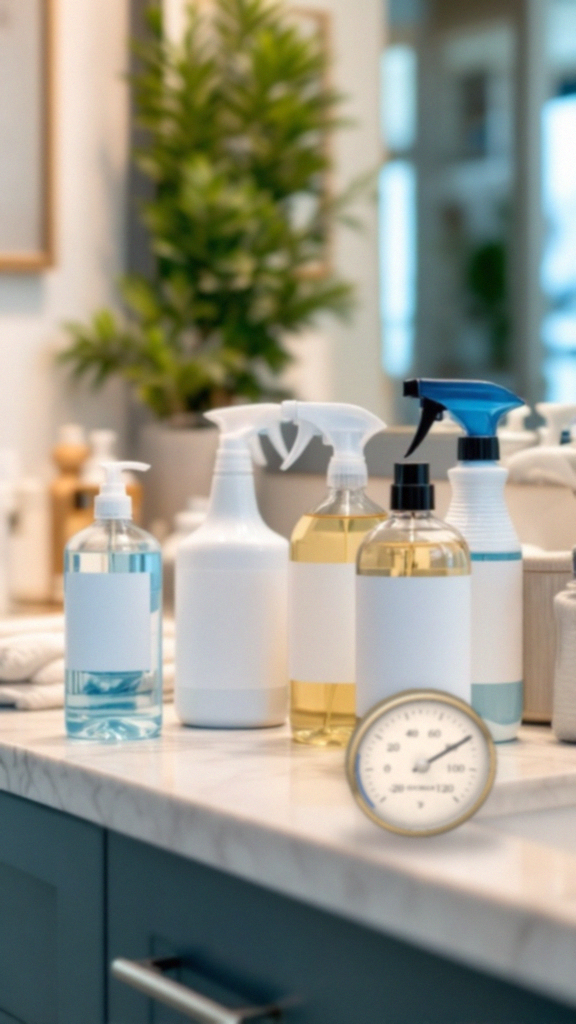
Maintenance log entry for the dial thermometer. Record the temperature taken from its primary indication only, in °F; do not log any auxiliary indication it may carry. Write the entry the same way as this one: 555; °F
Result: 80; °F
